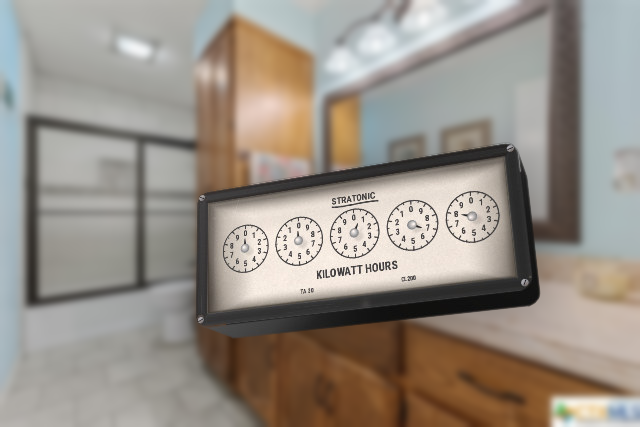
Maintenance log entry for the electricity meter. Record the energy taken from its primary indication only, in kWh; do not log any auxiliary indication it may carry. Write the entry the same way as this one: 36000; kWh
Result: 68; kWh
